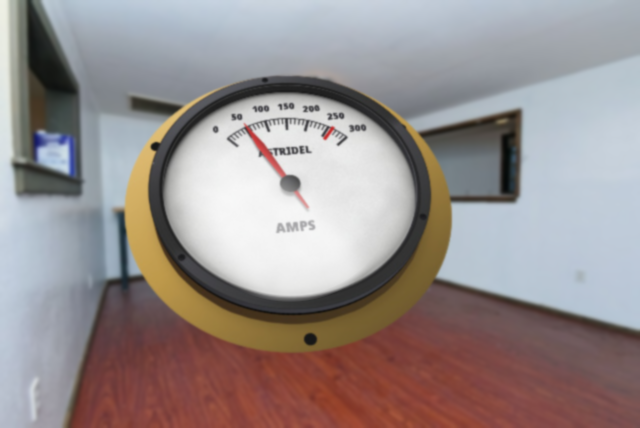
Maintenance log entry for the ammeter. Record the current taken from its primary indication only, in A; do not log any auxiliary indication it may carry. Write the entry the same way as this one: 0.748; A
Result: 50; A
